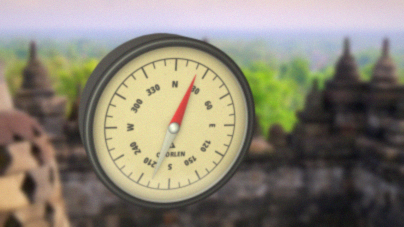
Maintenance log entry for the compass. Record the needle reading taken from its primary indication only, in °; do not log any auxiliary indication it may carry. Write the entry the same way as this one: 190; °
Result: 20; °
